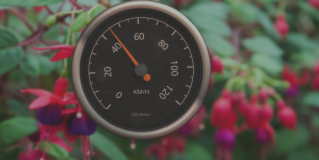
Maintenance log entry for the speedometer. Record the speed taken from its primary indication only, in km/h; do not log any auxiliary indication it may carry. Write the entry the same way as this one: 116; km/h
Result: 45; km/h
